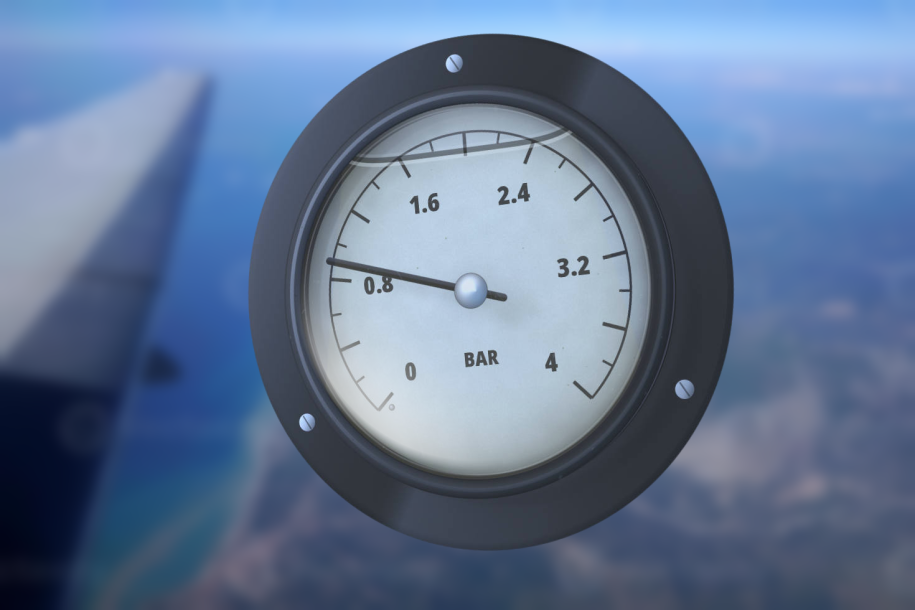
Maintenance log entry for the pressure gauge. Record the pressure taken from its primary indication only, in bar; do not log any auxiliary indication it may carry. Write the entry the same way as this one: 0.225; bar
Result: 0.9; bar
